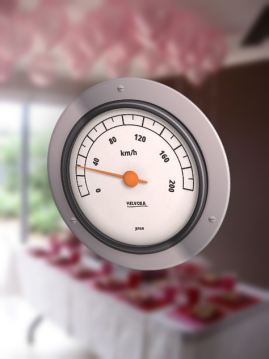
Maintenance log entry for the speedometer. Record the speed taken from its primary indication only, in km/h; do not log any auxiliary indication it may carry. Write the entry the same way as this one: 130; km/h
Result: 30; km/h
